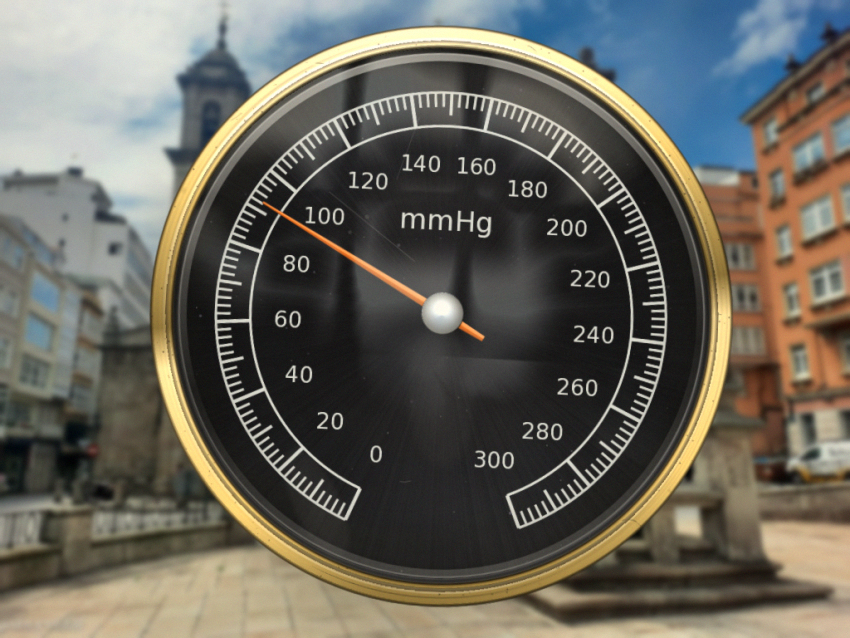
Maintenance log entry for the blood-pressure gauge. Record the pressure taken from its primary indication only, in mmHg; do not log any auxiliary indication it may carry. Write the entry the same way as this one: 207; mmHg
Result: 92; mmHg
